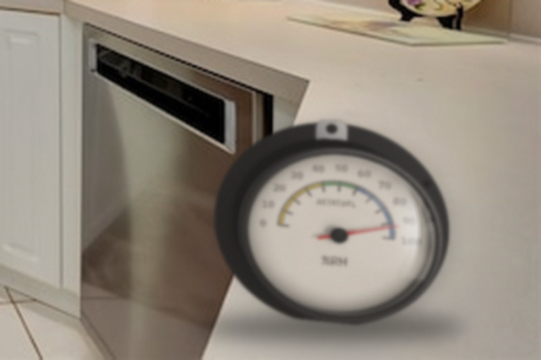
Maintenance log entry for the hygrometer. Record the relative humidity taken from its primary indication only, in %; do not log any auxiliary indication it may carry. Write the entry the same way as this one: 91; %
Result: 90; %
